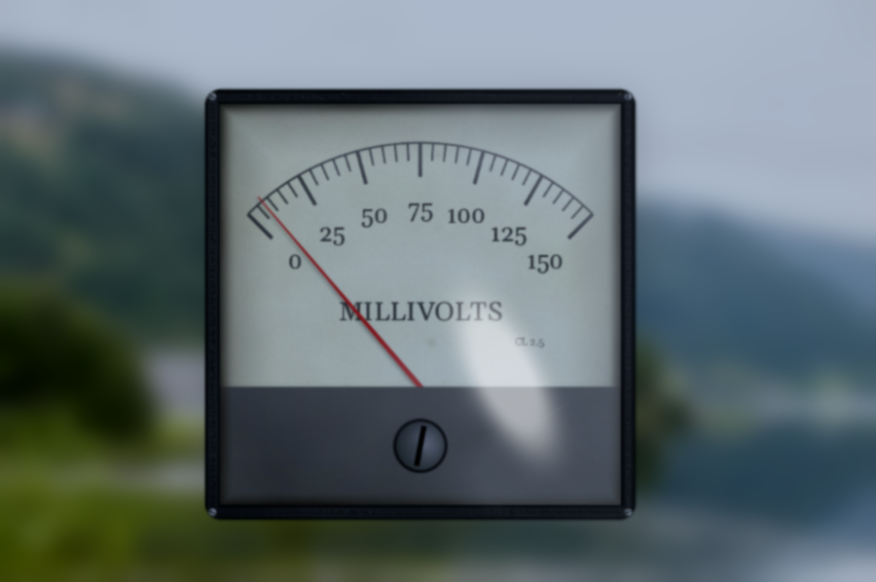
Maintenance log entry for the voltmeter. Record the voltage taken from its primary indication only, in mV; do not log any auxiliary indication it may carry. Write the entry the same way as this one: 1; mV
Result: 7.5; mV
